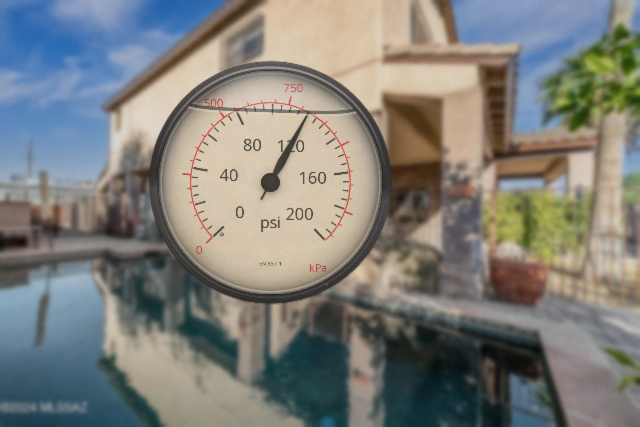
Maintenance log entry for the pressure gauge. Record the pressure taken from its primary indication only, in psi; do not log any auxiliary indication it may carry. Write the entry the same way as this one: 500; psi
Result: 120; psi
